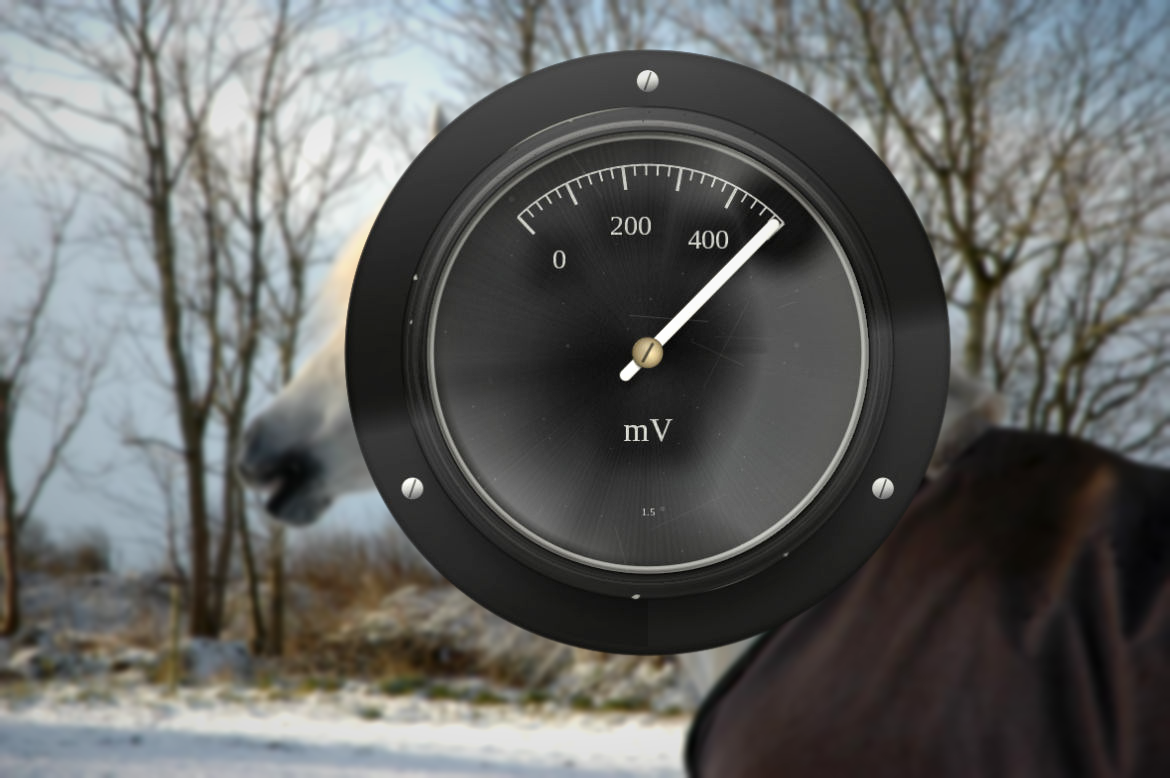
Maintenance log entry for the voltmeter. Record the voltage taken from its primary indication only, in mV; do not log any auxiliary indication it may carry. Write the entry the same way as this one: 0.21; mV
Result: 490; mV
